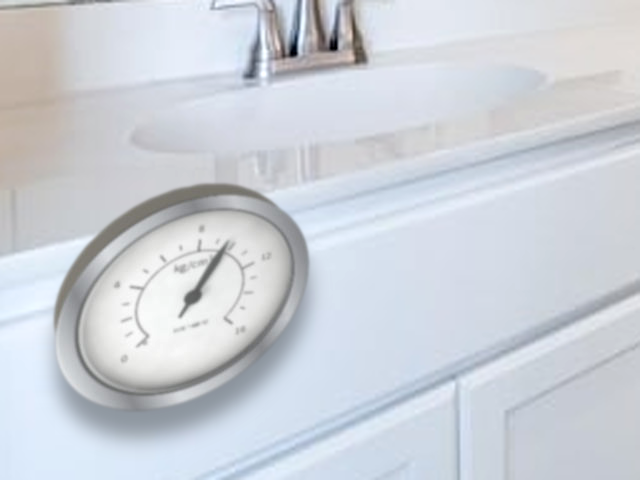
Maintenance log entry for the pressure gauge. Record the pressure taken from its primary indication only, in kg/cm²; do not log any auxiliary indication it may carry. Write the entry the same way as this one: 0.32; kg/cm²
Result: 9.5; kg/cm²
